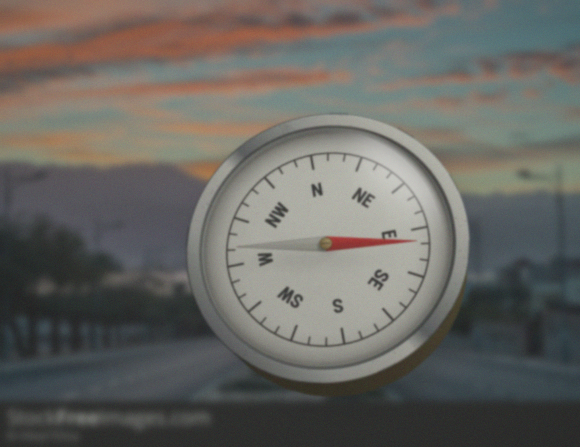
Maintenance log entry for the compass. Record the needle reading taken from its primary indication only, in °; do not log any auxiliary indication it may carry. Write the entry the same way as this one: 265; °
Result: 100; °
